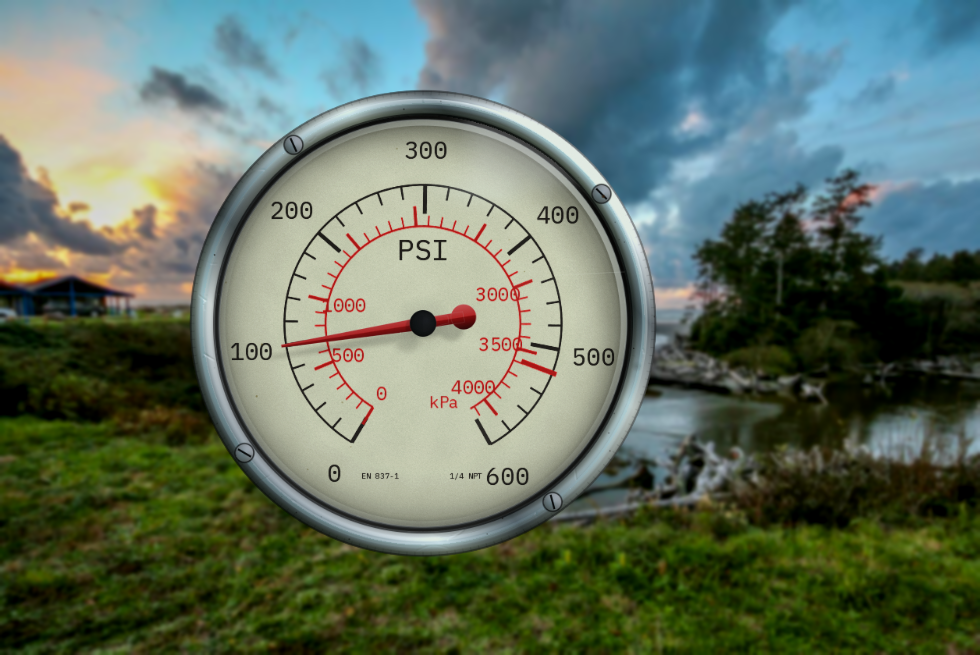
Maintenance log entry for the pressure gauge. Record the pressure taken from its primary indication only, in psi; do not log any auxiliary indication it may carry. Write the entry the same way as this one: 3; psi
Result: 100; psi
